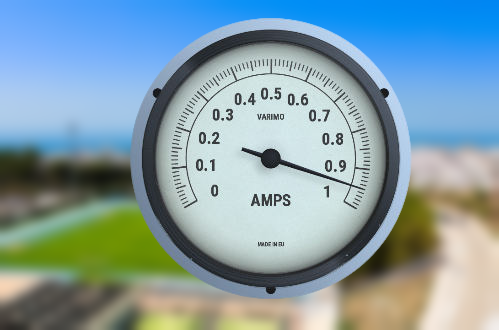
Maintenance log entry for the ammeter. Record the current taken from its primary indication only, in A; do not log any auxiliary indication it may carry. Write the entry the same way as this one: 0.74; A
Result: 0.95; A
